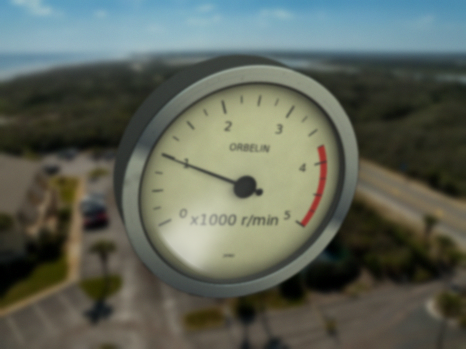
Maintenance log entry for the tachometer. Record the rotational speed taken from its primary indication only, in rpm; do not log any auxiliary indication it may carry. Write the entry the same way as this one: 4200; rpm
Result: 1000; rpm
